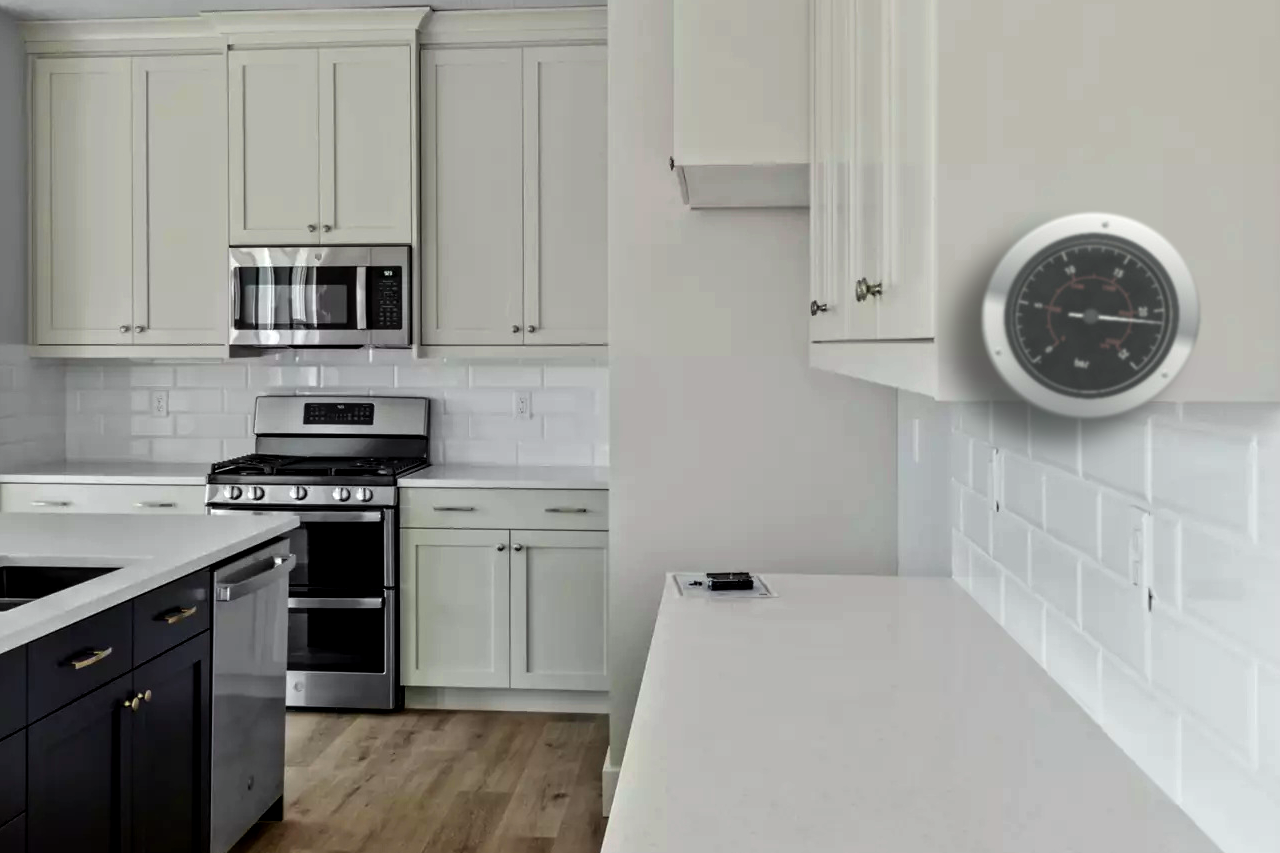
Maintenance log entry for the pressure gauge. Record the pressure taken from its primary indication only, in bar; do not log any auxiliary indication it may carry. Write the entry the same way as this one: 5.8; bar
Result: 21; bar
